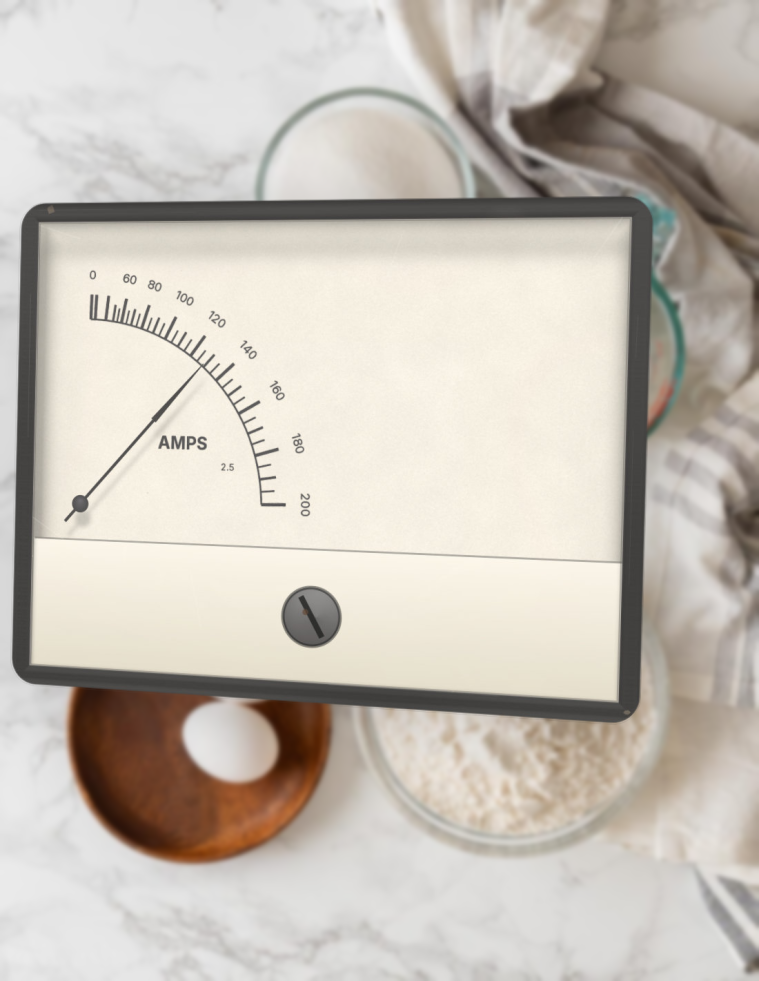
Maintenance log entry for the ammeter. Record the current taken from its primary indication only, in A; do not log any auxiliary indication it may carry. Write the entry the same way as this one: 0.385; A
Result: 130; A
